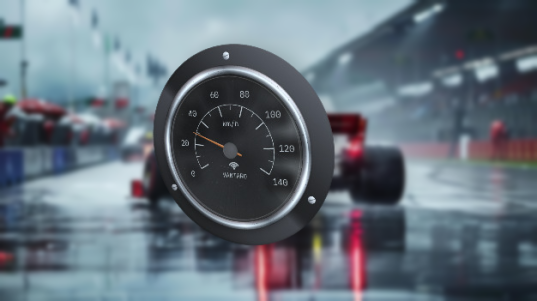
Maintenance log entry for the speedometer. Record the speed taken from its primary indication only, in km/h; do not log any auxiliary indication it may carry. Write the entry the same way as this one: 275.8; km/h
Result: 30; km/h
